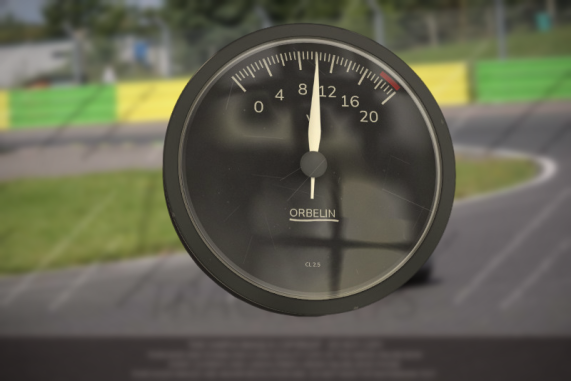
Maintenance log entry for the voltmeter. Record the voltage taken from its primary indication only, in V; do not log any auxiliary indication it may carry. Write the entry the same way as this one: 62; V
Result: 10; V
